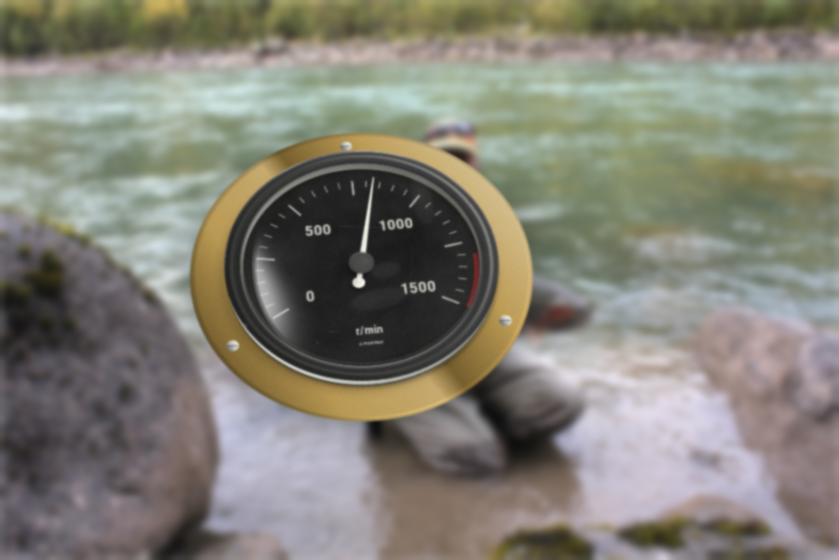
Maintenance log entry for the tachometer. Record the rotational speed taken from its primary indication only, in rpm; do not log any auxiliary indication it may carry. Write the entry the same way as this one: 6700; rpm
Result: 825; rpm
